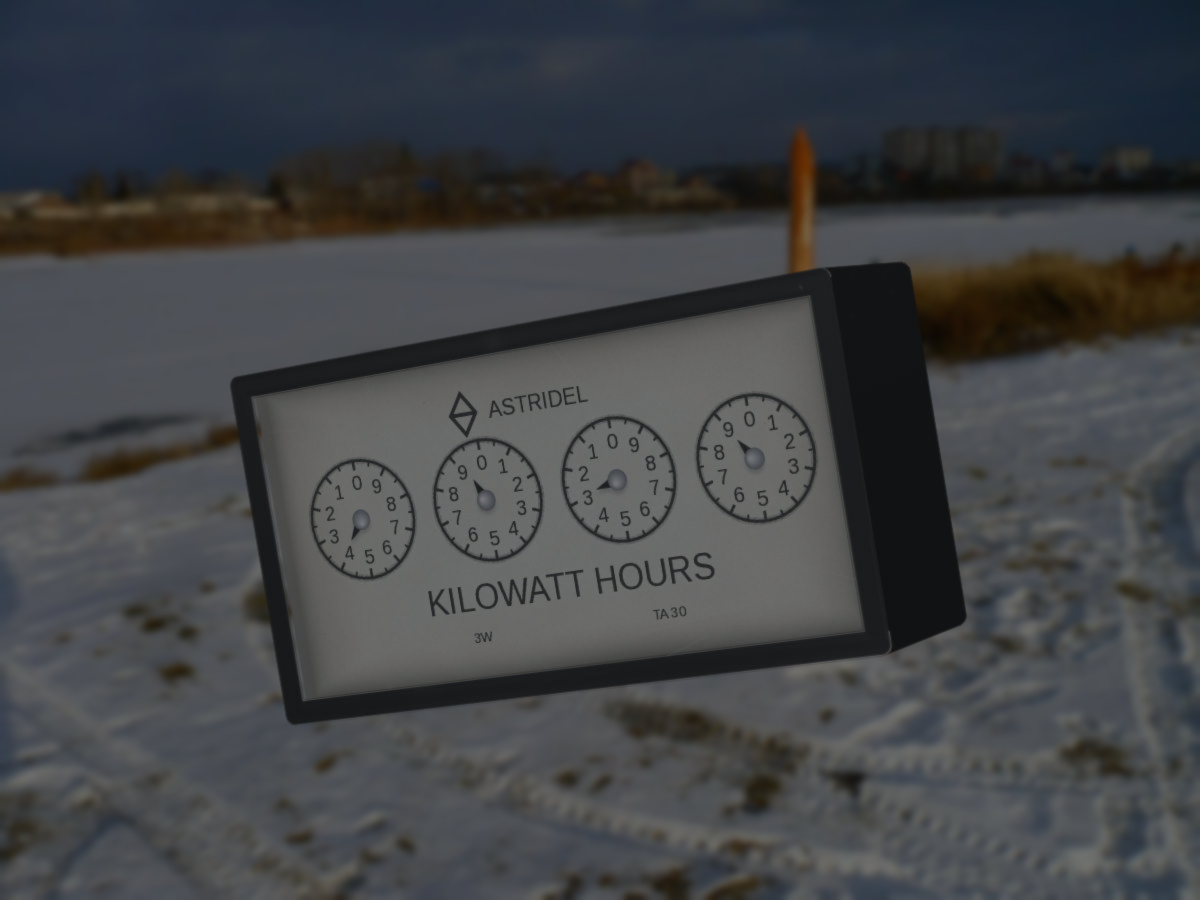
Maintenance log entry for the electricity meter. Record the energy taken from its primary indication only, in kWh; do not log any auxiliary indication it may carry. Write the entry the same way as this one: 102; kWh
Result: 3929; kWh
